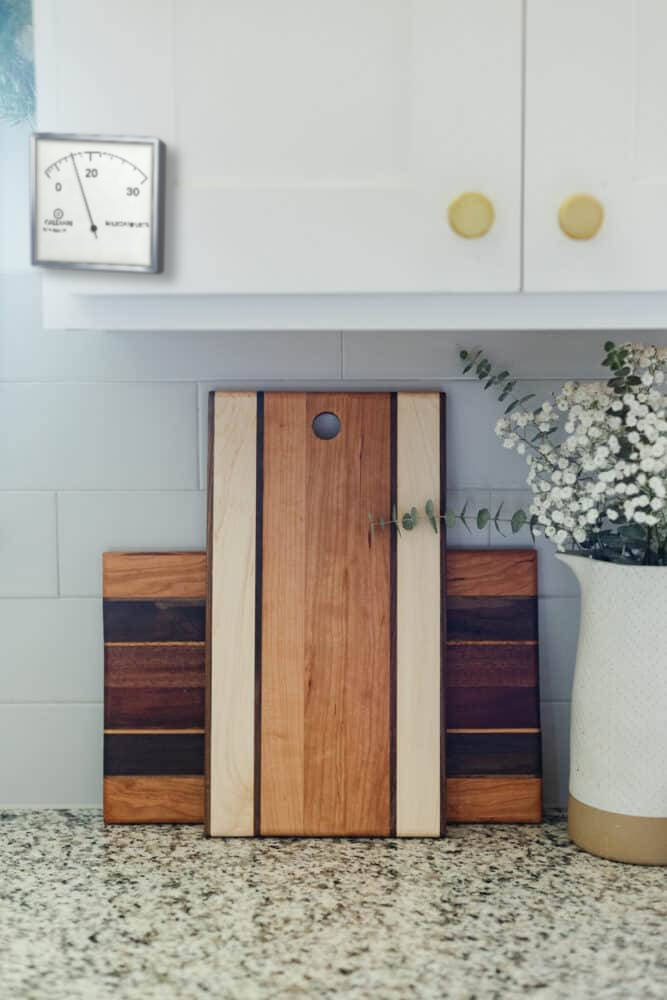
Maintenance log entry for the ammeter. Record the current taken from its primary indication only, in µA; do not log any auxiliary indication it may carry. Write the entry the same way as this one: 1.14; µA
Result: 16; µA
